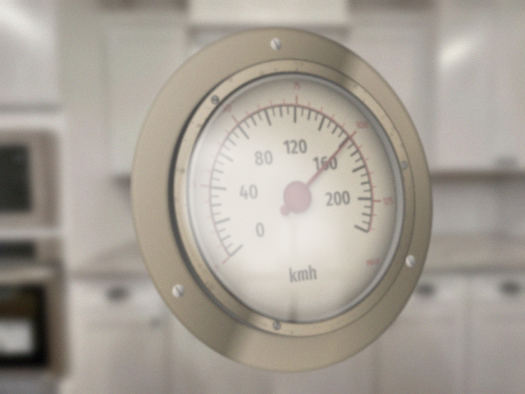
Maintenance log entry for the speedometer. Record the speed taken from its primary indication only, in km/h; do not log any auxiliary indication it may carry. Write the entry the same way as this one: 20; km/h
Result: 160; km/h
